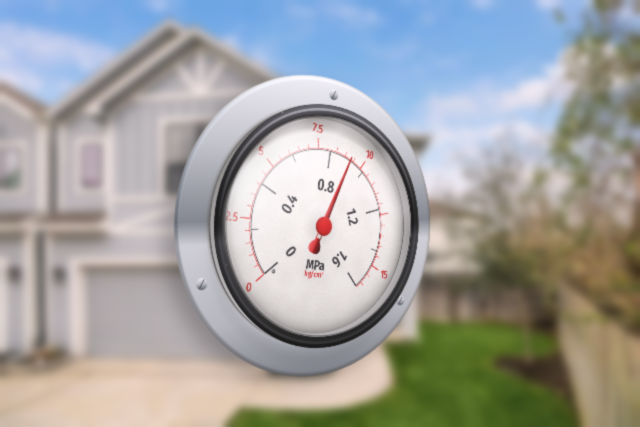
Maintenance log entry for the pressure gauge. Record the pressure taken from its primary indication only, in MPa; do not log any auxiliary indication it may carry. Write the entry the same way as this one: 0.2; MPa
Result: 0.9; MPa
